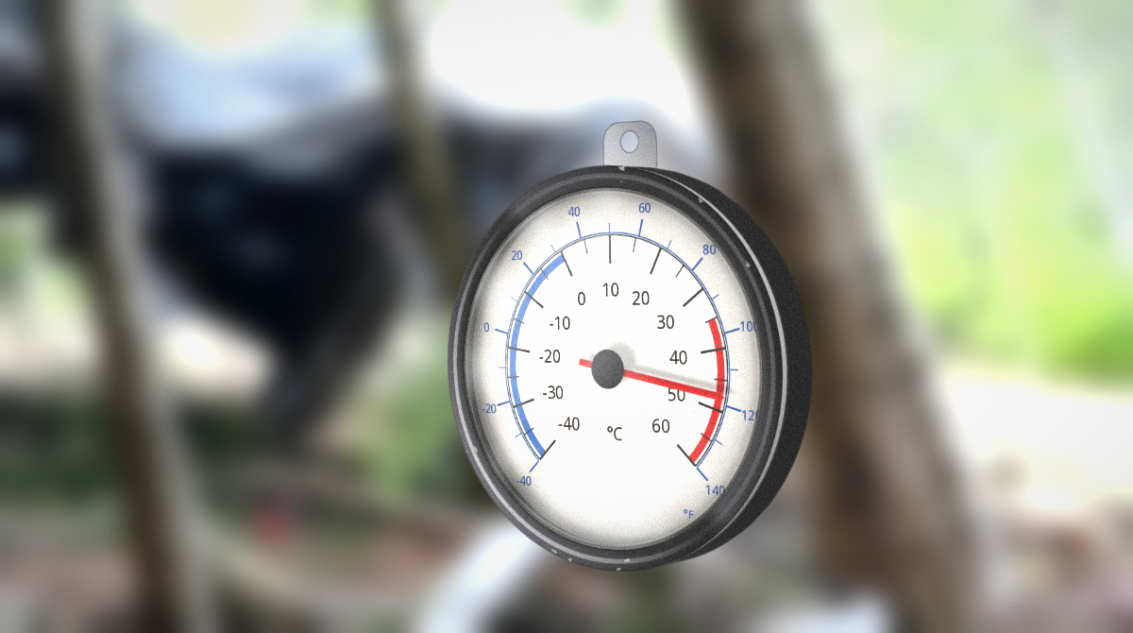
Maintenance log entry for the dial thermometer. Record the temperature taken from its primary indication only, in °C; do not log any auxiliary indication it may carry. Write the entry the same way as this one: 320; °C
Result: 47.5; °C
